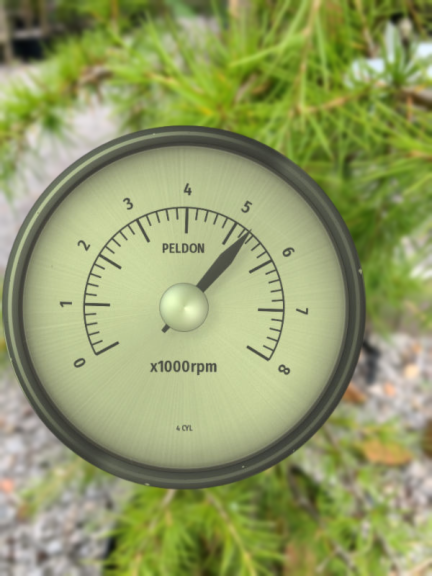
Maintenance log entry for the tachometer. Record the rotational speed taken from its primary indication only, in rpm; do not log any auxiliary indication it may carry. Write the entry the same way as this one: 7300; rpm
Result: 5300; rpm
